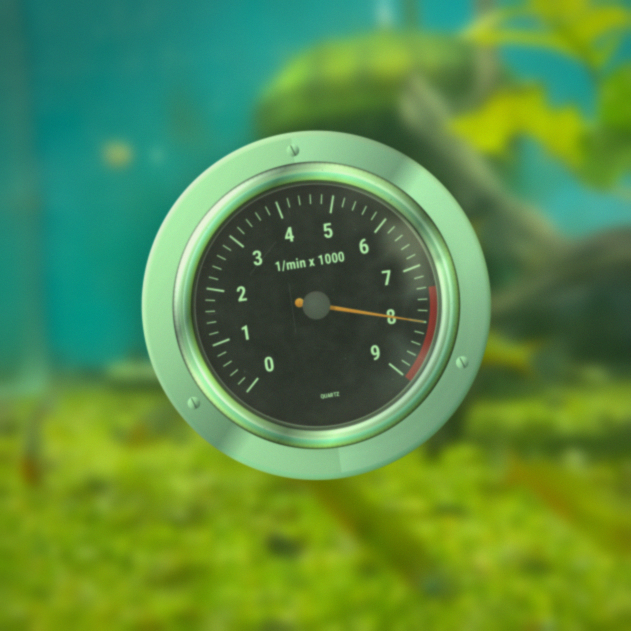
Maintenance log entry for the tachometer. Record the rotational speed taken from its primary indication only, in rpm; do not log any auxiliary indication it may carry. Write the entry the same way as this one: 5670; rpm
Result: 8000; rpm
